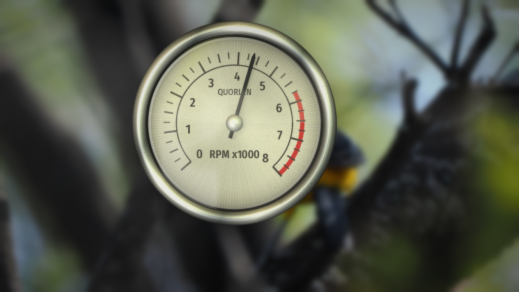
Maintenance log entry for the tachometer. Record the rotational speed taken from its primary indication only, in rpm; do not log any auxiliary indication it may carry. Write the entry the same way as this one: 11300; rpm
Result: 4375; rpm
